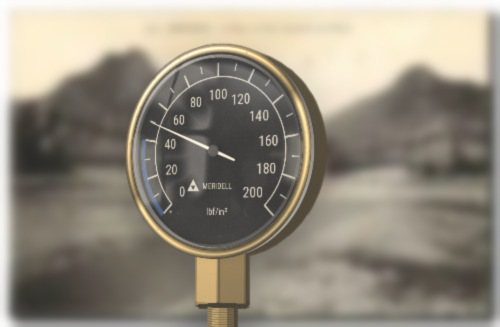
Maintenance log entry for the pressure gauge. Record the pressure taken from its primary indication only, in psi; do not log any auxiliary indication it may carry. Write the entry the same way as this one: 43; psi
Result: 50; psi
